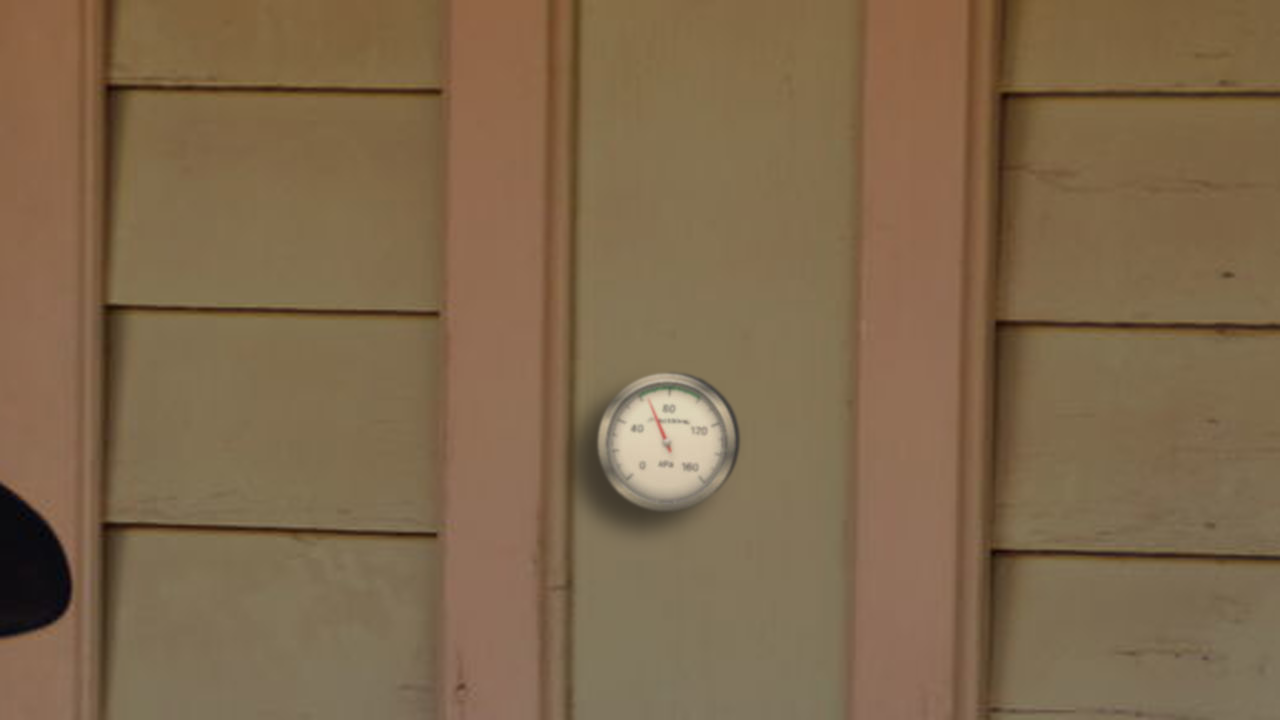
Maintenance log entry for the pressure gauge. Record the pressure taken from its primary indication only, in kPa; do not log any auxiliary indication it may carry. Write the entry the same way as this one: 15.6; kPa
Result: 65; kPa
